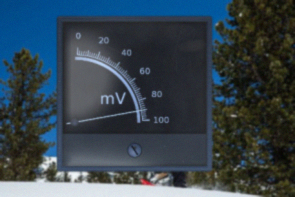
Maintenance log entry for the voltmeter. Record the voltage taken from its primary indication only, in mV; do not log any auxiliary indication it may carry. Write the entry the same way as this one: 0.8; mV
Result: 90; mV
